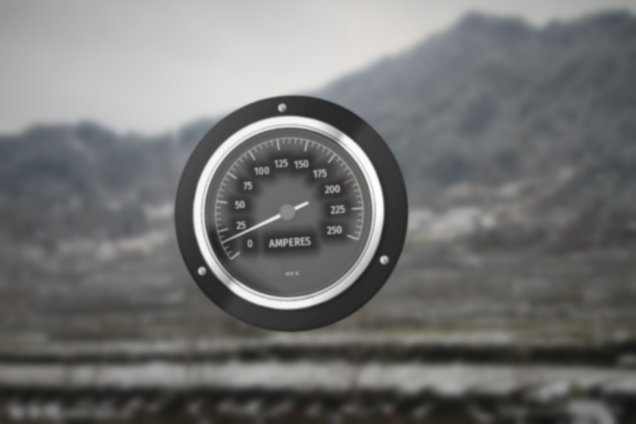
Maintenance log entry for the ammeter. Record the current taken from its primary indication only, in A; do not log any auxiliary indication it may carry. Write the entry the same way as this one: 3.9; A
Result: 15; A
